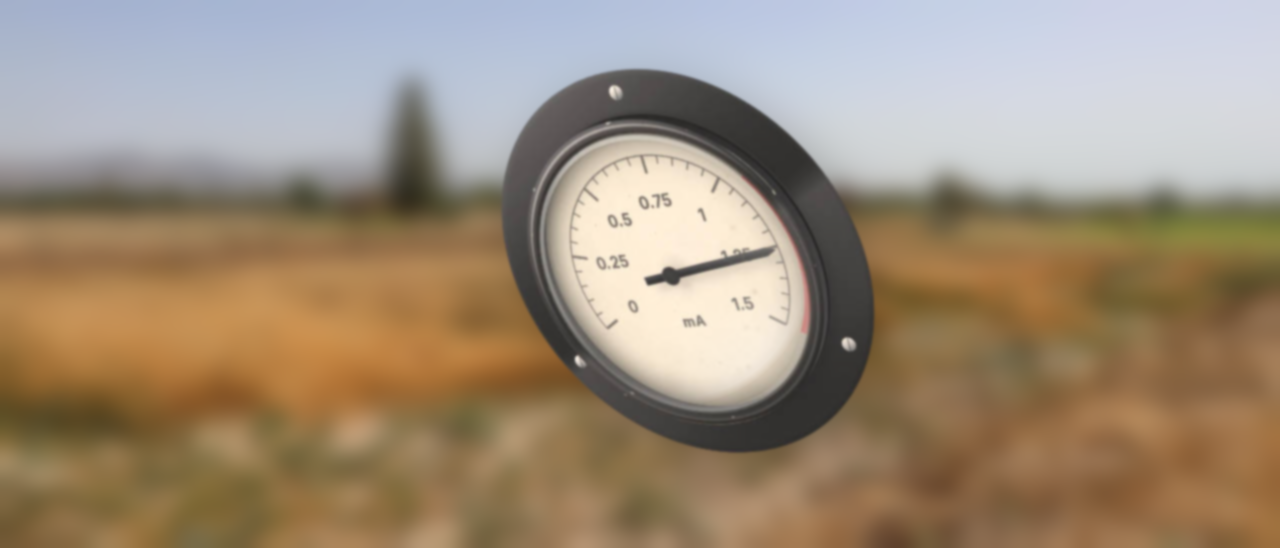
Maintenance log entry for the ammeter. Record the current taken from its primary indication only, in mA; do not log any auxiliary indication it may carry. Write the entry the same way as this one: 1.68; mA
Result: 1.25; mA
